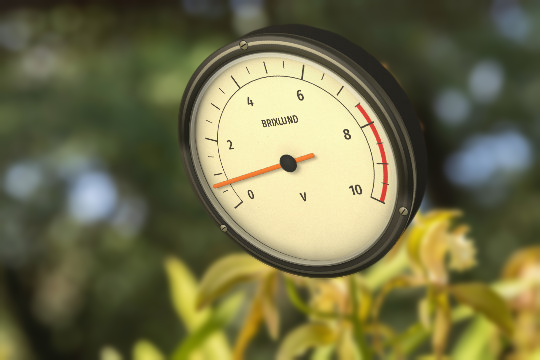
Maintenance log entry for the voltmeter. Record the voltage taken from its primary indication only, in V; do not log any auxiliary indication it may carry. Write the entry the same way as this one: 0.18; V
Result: 0.75; V
